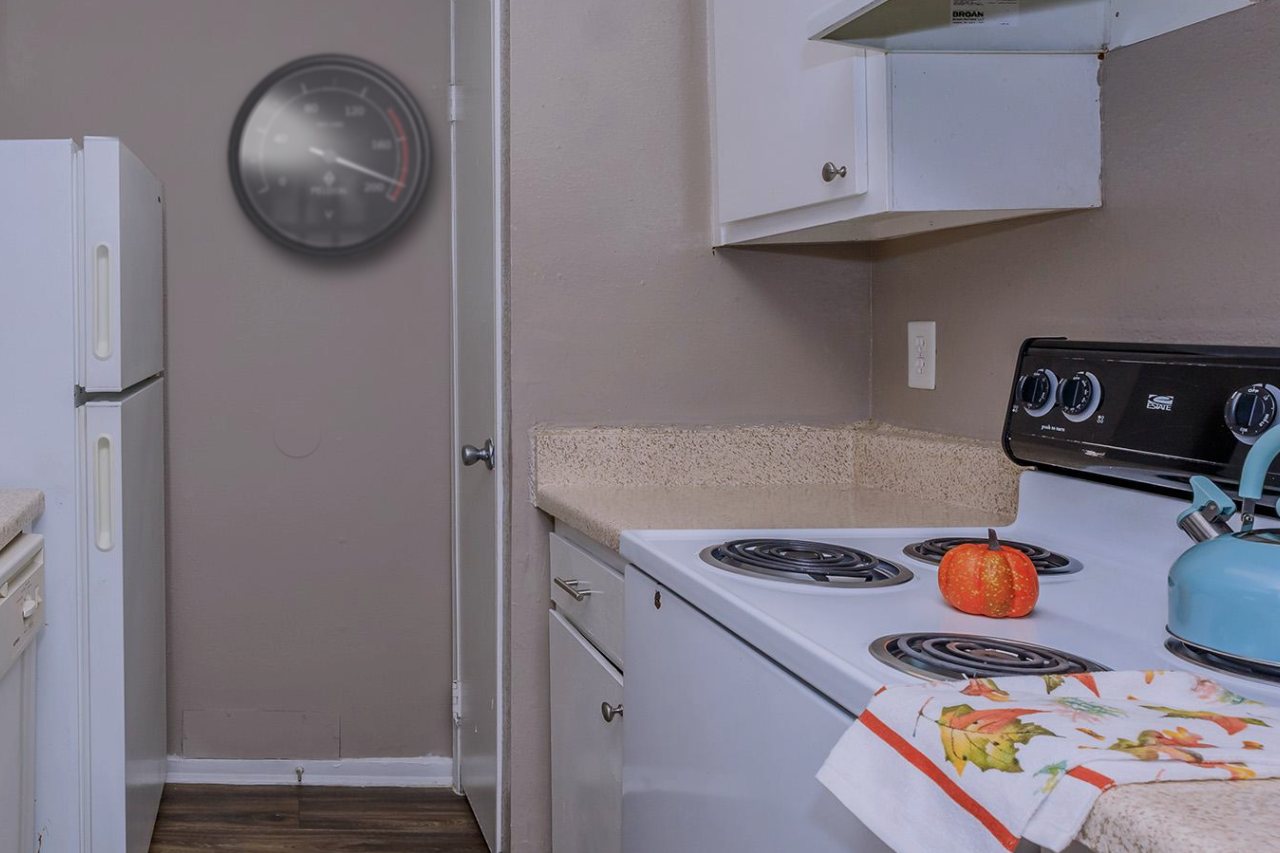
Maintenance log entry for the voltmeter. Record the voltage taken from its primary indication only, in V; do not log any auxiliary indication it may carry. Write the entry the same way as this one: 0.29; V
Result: 190; V
